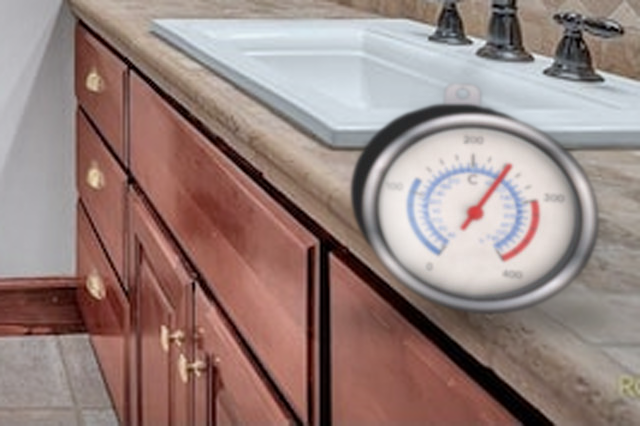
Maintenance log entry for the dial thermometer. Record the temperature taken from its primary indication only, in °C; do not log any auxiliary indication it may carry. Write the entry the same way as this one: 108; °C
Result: 240; °C
